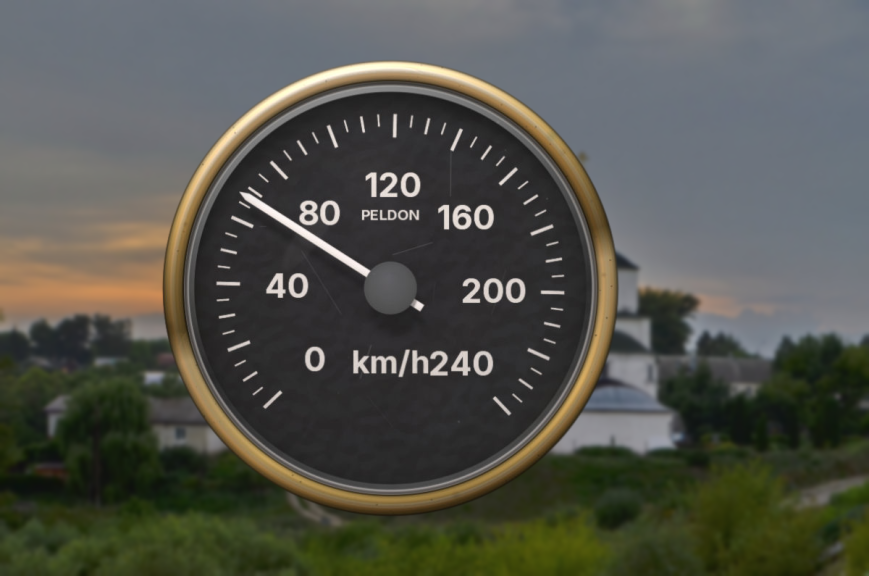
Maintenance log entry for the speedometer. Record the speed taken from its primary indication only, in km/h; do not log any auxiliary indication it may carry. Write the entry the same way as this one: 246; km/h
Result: 67.5; km/h
